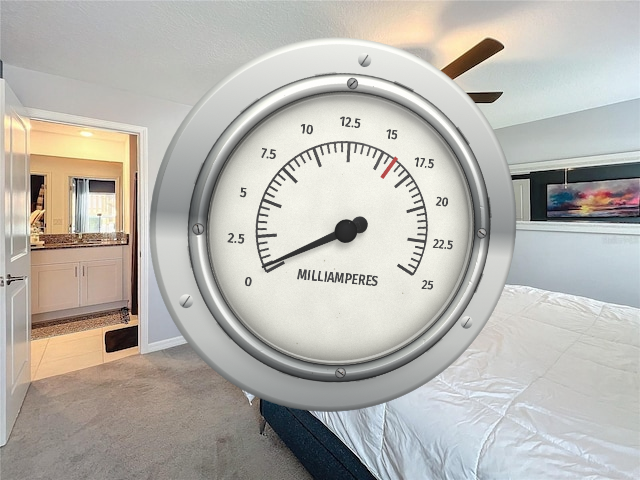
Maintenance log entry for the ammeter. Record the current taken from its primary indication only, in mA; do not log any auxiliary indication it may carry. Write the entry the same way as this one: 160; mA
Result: 0.5; mA
